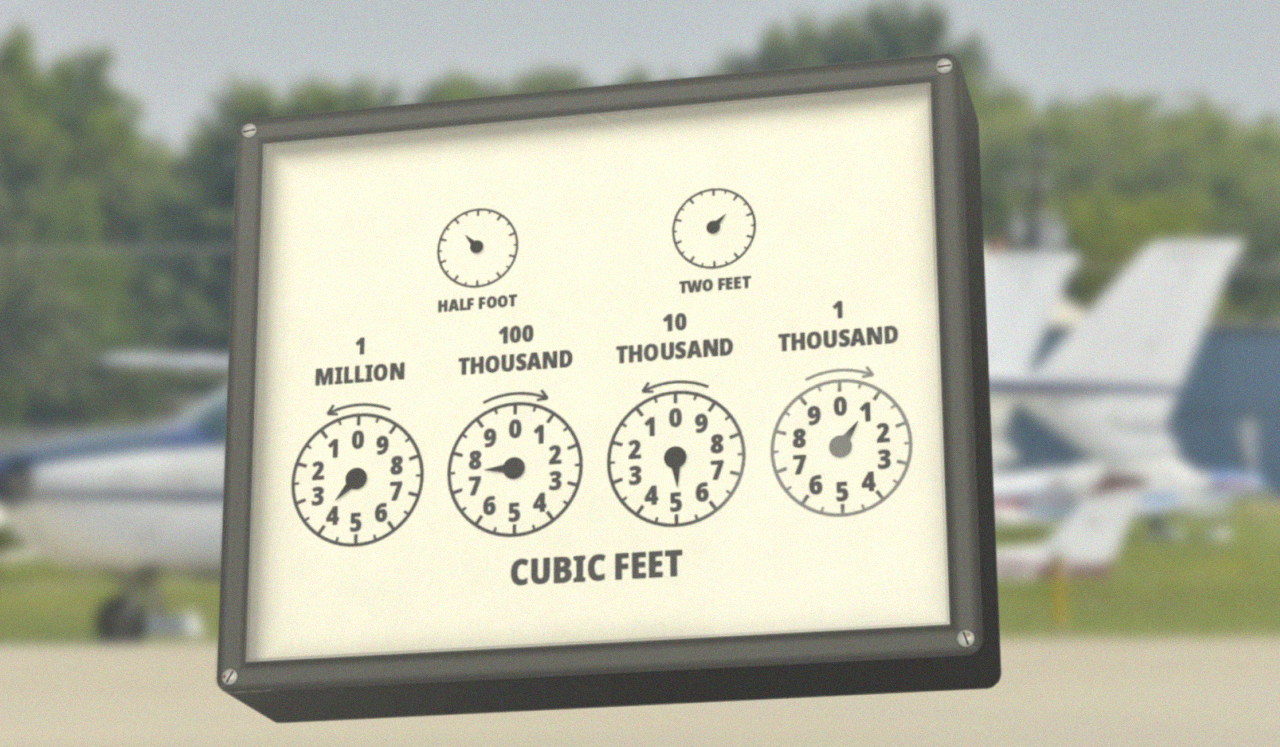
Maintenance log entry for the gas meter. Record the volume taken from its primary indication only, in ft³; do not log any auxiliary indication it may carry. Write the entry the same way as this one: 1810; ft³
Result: 375100; ft³
